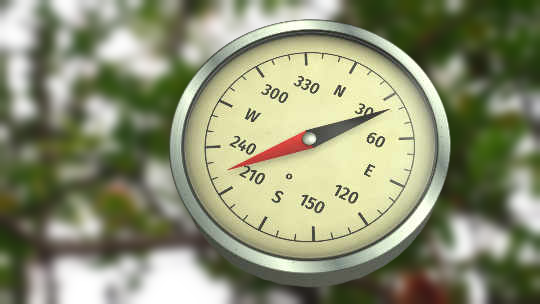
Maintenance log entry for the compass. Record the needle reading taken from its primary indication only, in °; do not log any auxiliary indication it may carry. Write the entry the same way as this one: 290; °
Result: 220; °
